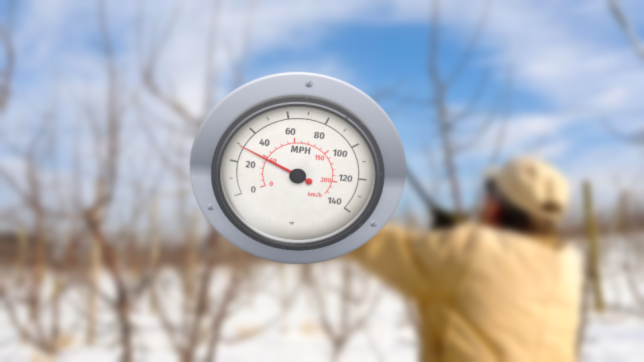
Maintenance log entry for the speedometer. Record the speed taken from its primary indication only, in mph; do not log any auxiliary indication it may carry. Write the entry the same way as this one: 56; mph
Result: 30; mph
